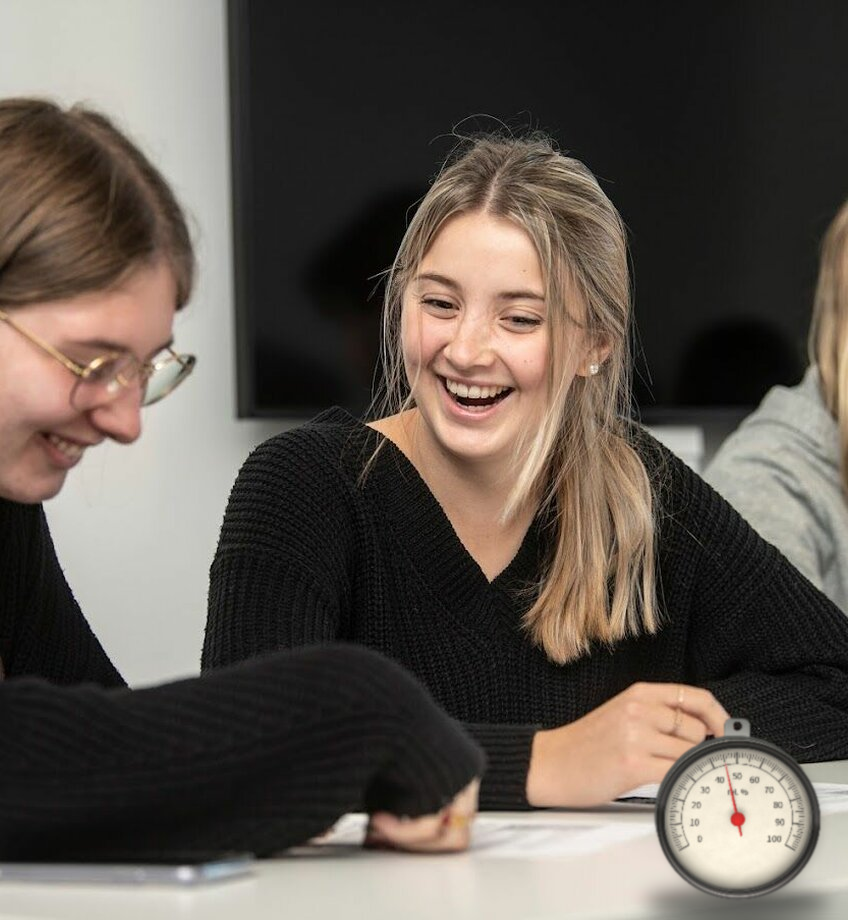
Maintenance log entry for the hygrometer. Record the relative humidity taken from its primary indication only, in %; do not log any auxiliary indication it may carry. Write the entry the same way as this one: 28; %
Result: 45; %
